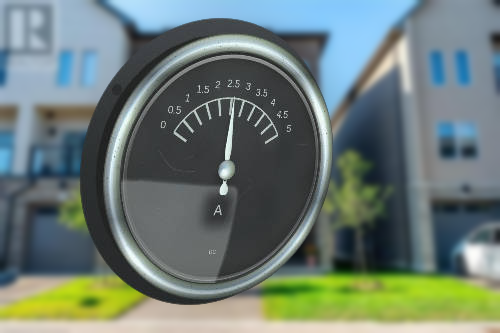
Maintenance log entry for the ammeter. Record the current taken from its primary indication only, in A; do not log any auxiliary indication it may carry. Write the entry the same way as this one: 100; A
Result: 2.5; A
